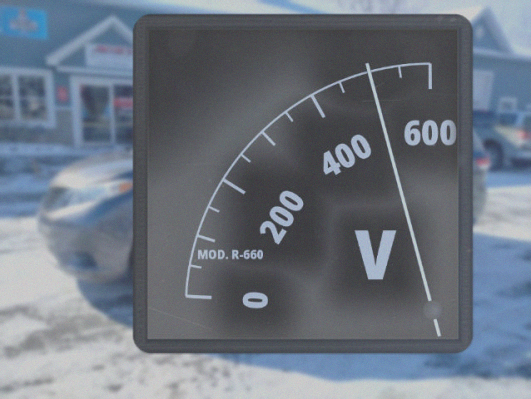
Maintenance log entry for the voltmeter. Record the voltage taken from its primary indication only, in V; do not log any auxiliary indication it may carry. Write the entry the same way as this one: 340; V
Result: 500; V
